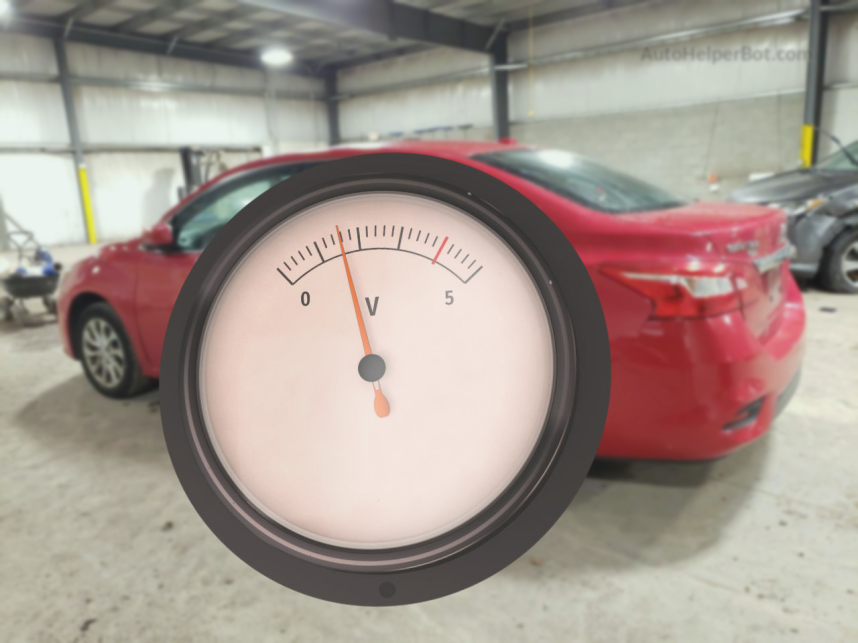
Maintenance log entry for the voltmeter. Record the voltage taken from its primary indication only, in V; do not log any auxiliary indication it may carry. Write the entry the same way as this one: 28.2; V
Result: 1.6; V
